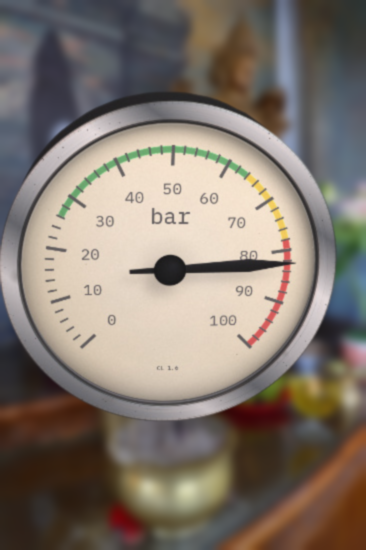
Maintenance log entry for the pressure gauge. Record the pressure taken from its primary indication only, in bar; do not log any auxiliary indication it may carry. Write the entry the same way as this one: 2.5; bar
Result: 82; bar
